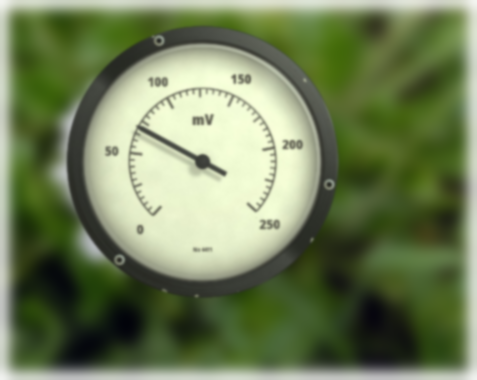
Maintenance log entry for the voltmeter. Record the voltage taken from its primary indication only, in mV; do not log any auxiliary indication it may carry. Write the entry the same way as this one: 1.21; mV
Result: 70; mV
